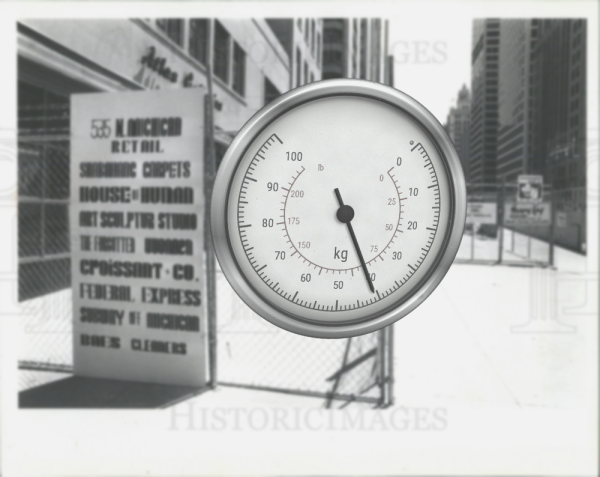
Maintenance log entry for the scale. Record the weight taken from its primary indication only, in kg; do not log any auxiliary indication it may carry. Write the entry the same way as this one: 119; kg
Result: 41; kg
